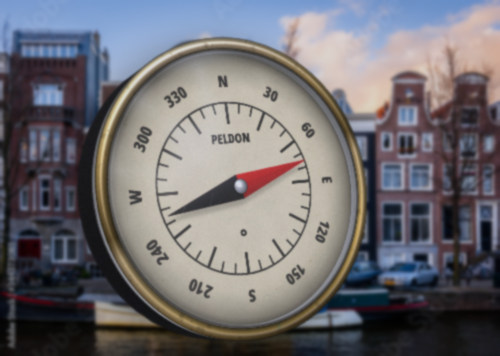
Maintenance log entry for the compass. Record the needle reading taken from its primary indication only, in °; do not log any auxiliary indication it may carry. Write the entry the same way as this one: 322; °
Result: 75; °
